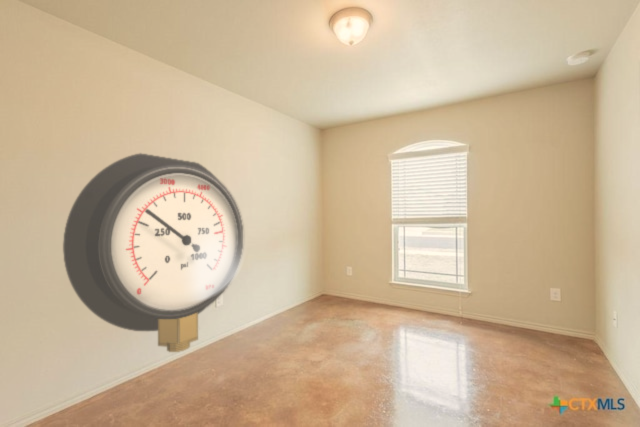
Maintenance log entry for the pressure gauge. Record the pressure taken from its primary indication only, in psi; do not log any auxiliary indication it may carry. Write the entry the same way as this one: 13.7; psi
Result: 300; psi
